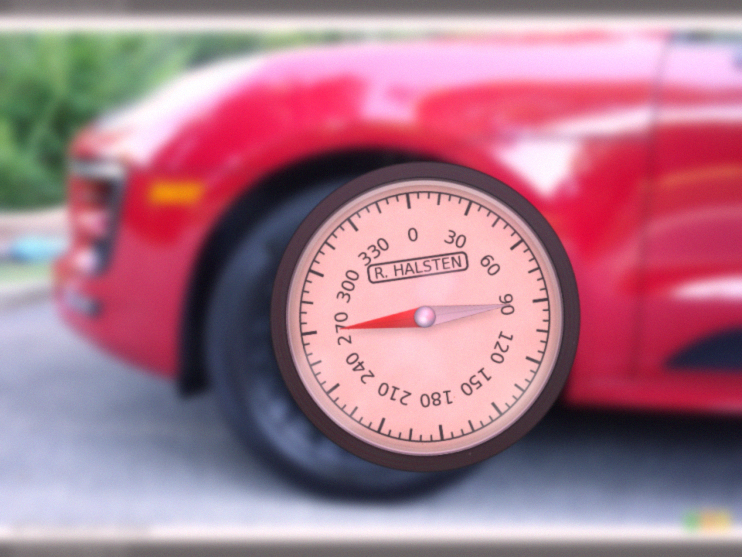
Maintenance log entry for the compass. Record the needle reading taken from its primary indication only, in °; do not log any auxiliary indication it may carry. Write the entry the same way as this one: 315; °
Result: 270; °
